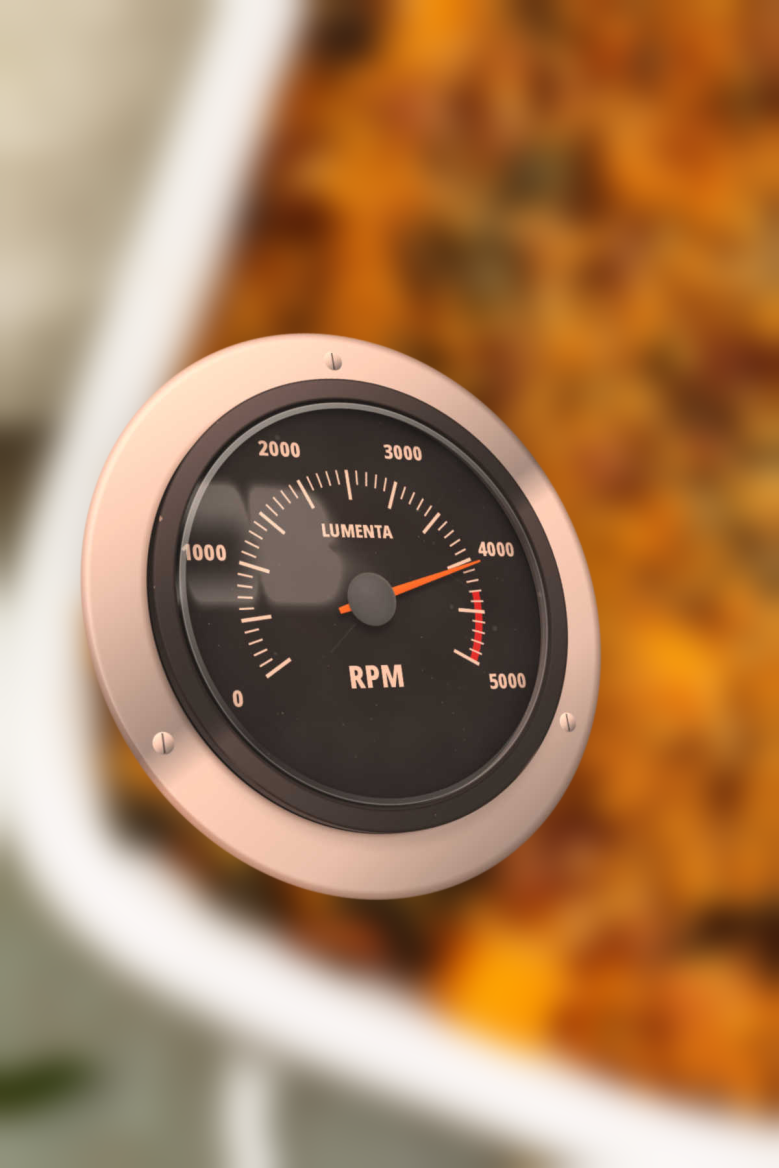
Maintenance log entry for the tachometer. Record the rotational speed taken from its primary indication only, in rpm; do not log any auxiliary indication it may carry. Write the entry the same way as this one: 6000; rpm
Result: 4050; rpm
